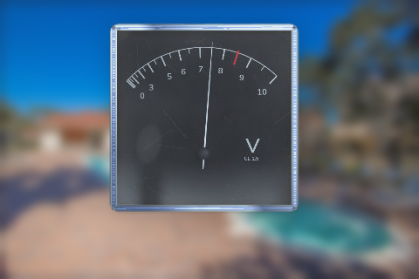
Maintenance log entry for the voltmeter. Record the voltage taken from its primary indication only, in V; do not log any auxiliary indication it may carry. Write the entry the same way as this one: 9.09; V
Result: 7.5; V
